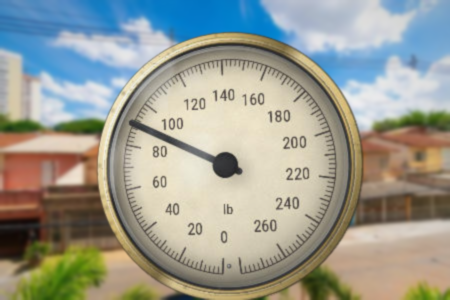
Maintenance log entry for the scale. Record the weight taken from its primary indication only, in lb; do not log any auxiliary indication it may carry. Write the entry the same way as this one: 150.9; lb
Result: 90; lb
